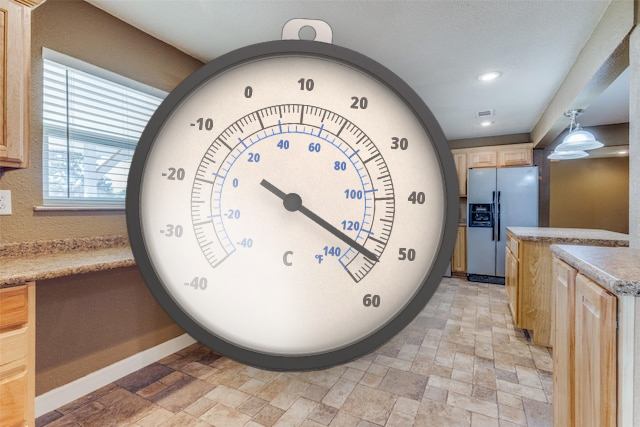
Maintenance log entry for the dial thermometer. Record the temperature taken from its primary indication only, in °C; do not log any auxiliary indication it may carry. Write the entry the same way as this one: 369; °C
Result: 54; °C
